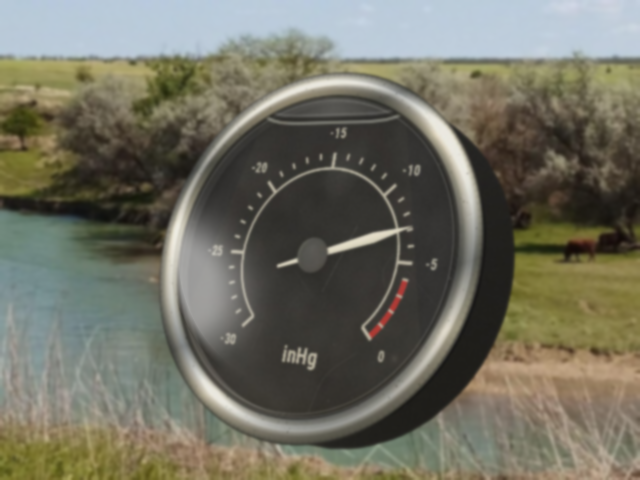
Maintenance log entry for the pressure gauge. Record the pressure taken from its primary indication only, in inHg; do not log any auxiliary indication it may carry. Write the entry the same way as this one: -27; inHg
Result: -7; inHg
